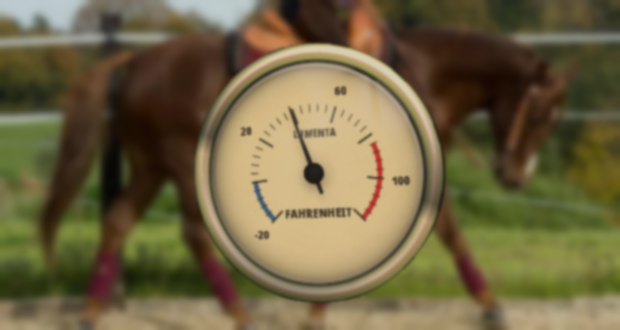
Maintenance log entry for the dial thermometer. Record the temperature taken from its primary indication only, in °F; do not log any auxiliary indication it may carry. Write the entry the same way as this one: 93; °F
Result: 40; °F
